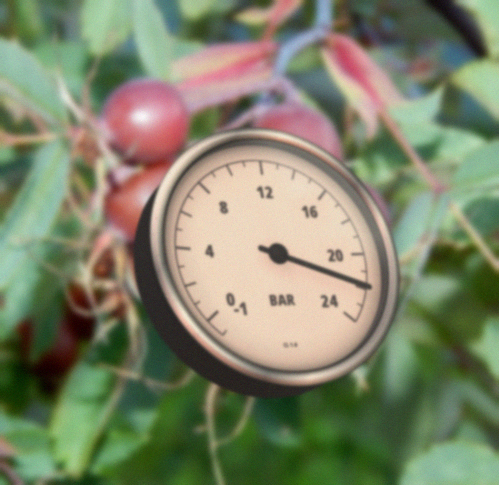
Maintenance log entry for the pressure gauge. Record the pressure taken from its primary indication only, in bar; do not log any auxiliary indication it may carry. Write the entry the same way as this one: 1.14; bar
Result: 22; bar
